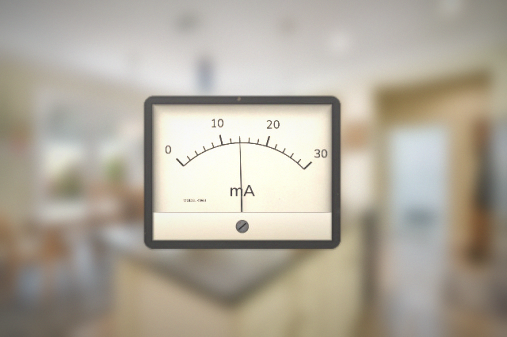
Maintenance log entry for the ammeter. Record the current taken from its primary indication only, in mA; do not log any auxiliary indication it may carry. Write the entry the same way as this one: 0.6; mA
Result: 14; mA
